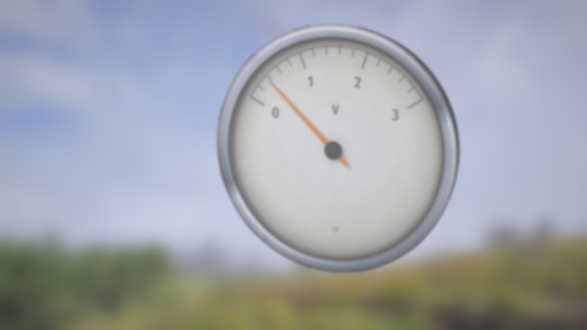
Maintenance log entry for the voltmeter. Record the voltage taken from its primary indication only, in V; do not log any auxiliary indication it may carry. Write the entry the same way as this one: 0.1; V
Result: 0.4; V
